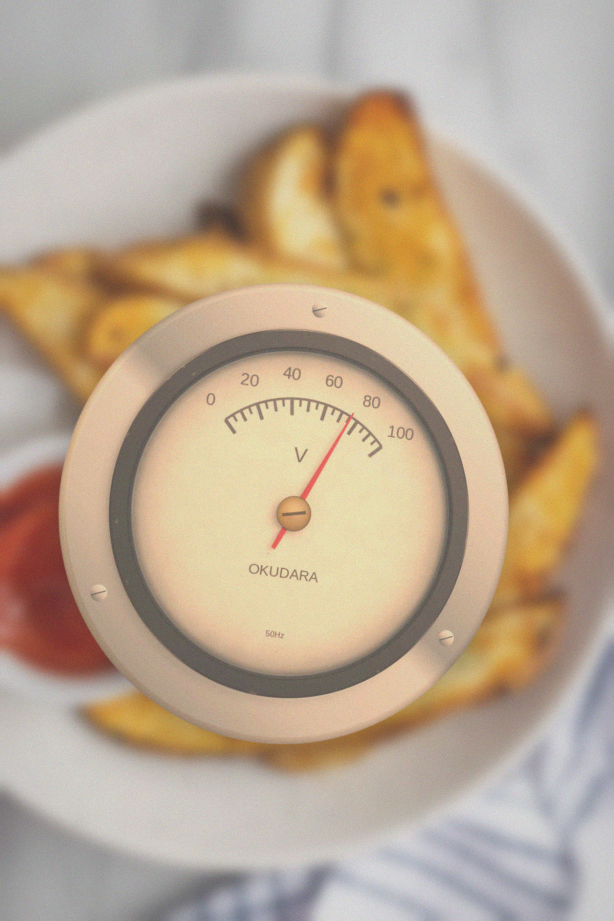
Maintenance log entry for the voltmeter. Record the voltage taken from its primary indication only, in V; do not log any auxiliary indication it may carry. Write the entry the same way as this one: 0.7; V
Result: 75; V
